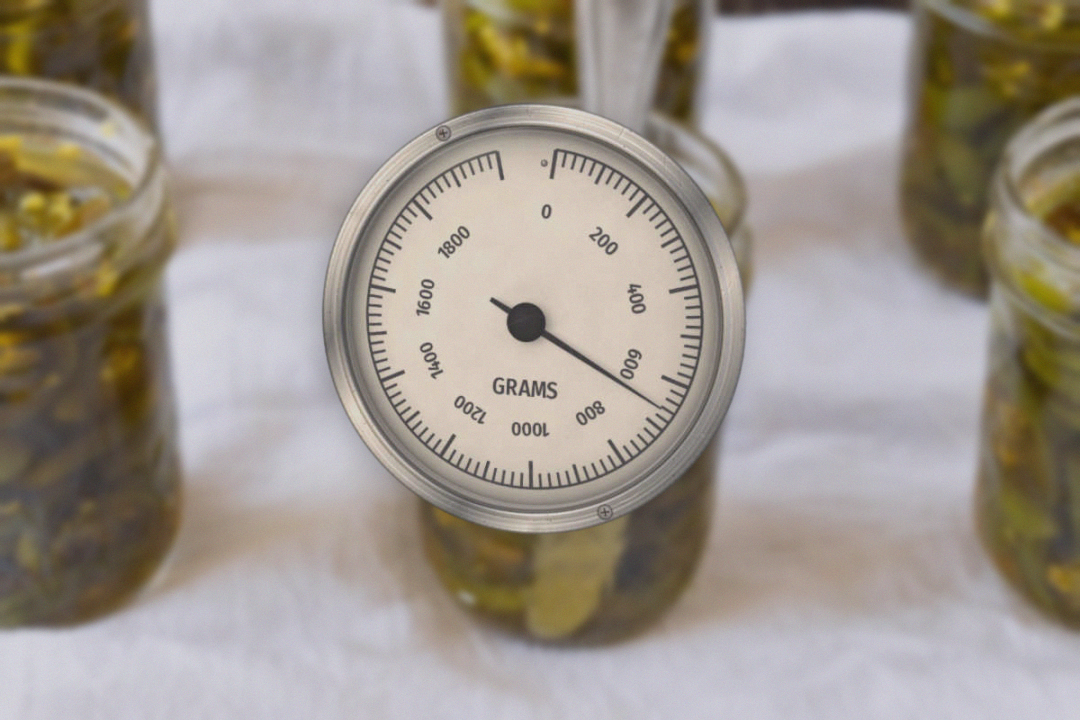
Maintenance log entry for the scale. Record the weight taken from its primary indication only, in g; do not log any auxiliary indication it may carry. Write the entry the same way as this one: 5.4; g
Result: 660; g
